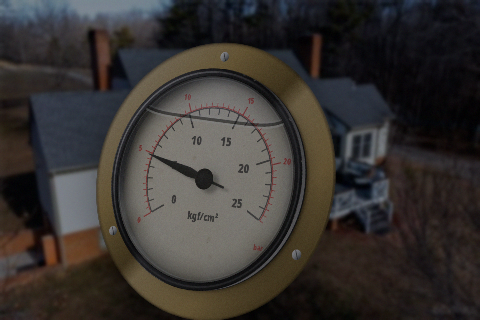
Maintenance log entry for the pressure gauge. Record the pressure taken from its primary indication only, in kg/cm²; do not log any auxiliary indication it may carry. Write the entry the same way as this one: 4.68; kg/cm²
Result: 5; kg/cm²
